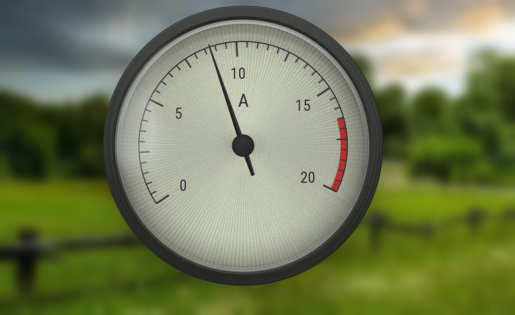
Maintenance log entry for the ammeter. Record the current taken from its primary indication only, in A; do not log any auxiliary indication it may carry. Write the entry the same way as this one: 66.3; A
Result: 8.75; A
